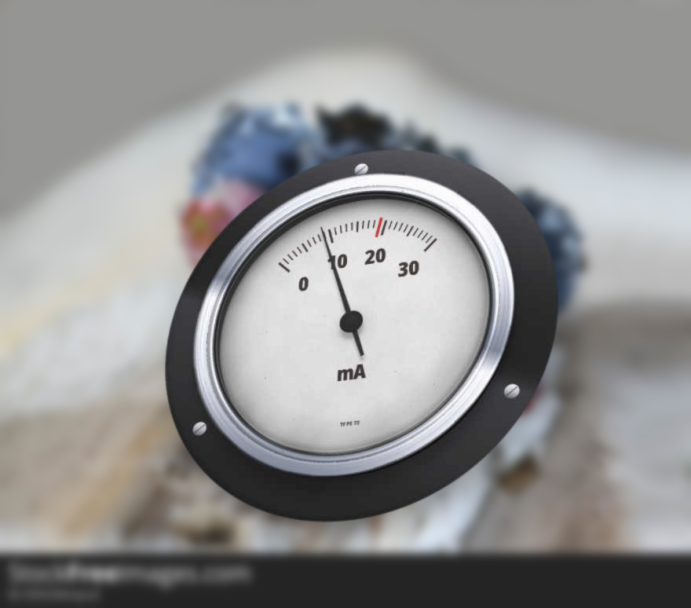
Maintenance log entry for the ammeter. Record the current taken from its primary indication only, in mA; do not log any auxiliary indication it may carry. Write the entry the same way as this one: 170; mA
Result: 9; mA
